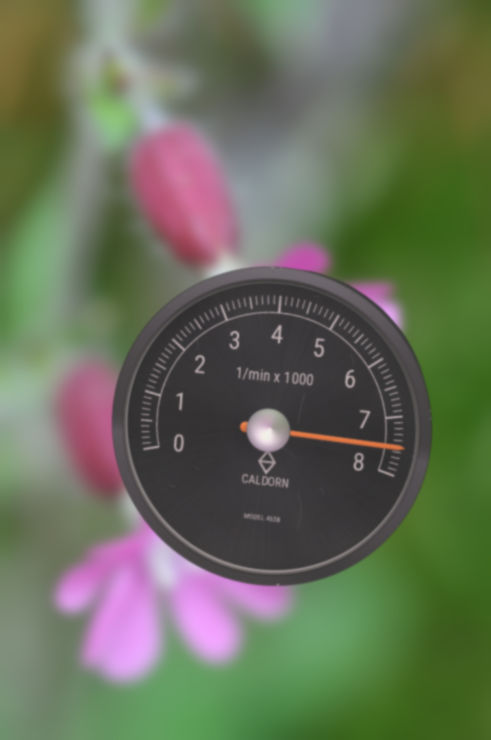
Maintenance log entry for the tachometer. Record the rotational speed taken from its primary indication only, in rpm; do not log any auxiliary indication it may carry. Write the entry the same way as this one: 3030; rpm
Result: 7500; rpm
